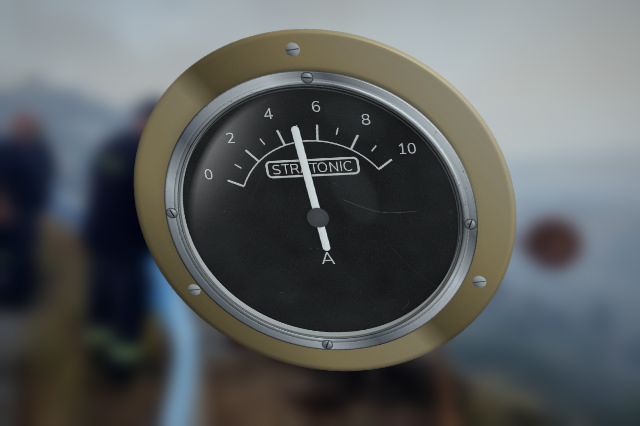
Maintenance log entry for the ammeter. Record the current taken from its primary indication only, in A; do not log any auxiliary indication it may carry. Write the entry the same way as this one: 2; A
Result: 5; A
